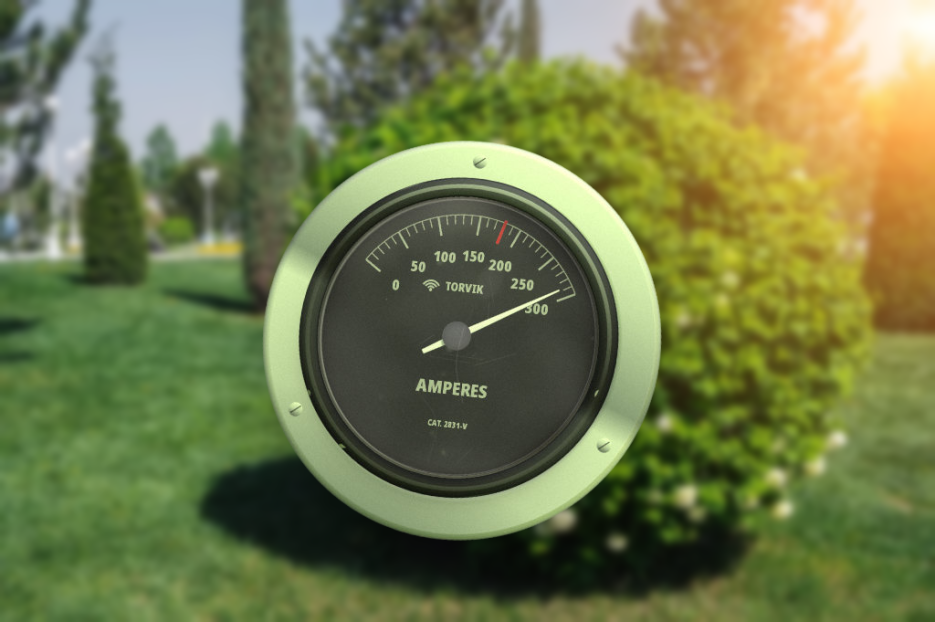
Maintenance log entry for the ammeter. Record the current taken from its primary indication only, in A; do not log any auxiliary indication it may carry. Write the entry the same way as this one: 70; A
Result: 290; A
